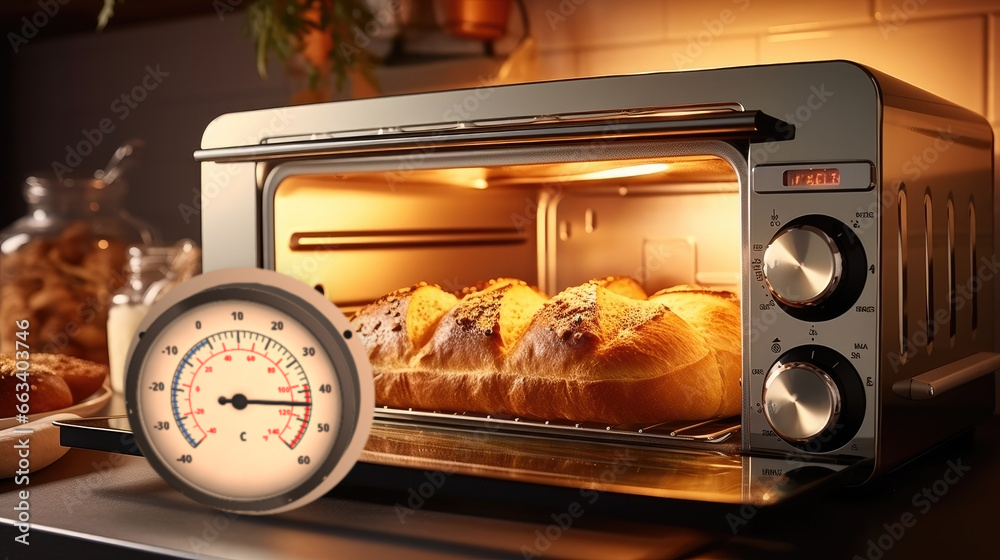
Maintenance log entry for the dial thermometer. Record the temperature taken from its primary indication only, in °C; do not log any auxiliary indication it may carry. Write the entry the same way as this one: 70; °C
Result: 44; °C
